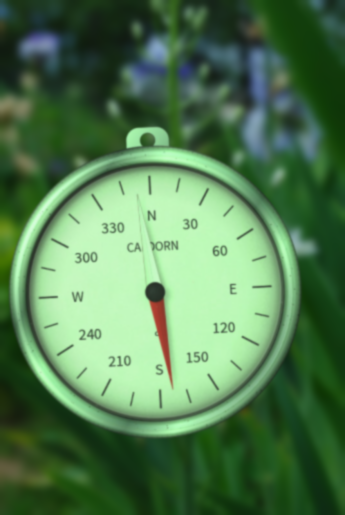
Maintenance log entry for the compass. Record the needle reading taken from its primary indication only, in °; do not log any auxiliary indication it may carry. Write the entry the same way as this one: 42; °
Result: 172.5; °
